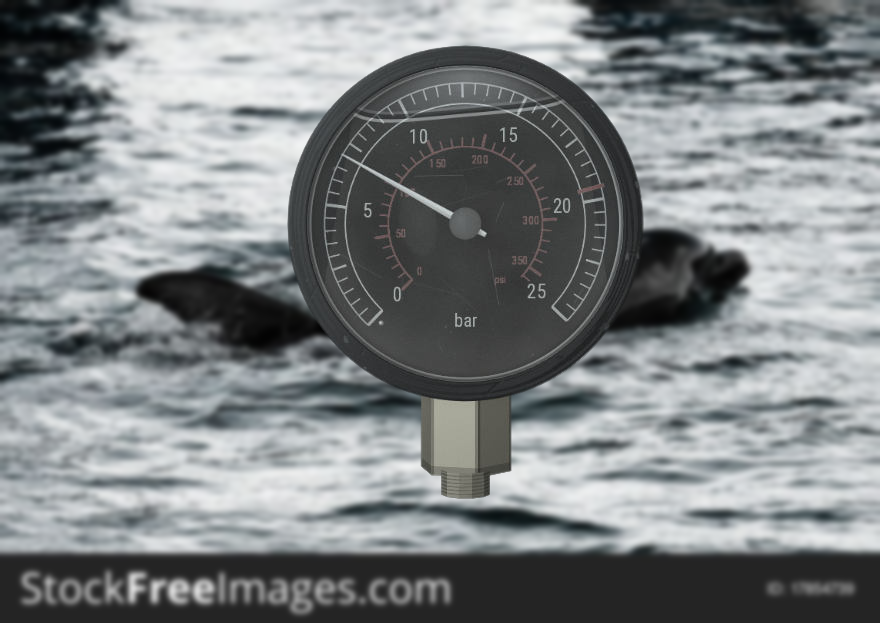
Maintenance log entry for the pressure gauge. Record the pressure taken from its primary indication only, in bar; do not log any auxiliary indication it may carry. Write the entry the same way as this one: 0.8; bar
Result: 7; bar
